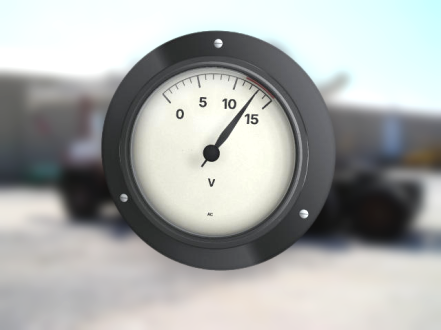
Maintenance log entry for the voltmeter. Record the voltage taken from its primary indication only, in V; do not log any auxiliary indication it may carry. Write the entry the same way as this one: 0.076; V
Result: 13; V
